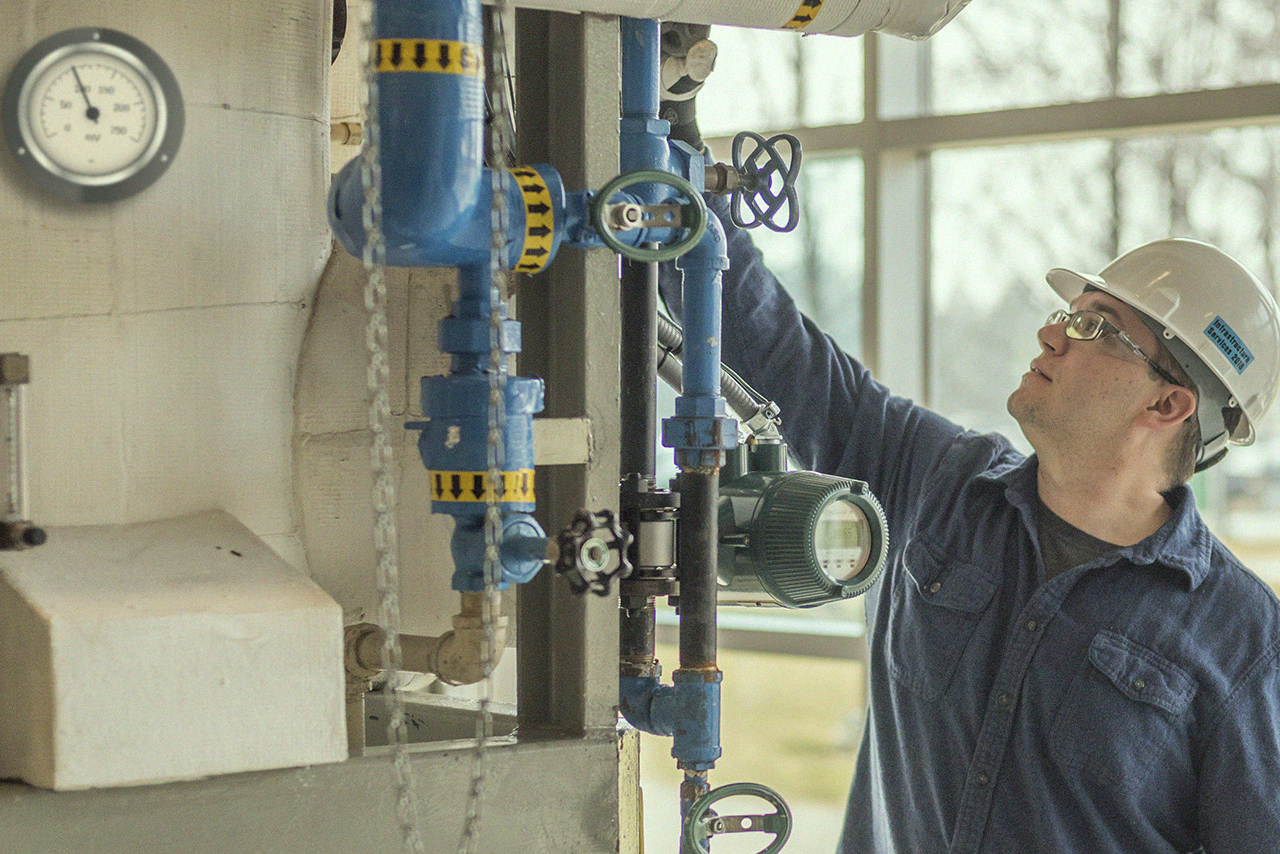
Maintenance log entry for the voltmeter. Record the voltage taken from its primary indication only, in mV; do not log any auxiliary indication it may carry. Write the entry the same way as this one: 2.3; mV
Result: 100; mV
